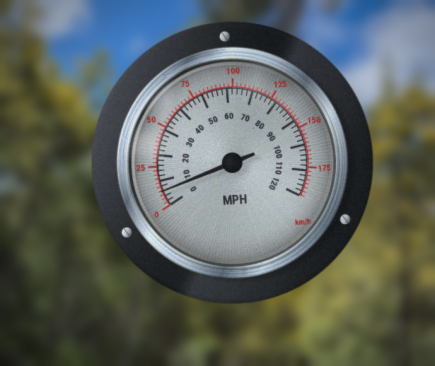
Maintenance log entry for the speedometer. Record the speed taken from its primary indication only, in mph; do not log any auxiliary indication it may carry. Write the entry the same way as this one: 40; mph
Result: 6; mph
